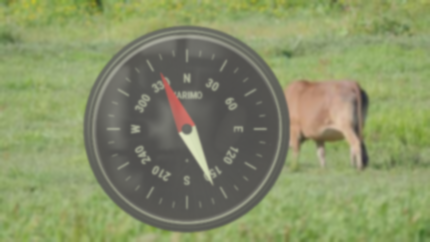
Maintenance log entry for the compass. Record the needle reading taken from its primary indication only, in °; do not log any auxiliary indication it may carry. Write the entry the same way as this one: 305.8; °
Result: 335; °
